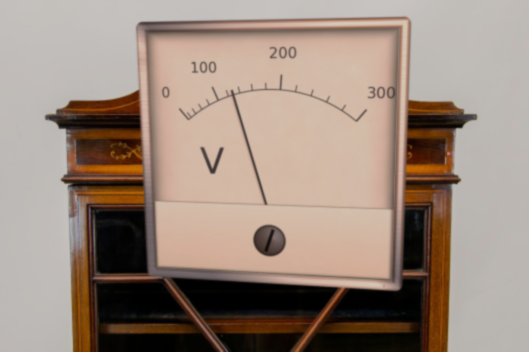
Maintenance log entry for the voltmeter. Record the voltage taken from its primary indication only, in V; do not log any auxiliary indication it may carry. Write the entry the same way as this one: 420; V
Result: 130; V
